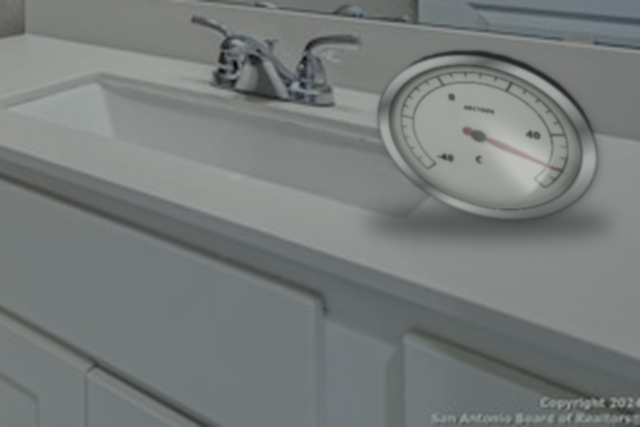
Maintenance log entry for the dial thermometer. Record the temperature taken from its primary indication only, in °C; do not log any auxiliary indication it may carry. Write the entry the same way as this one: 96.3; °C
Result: 52; °C
